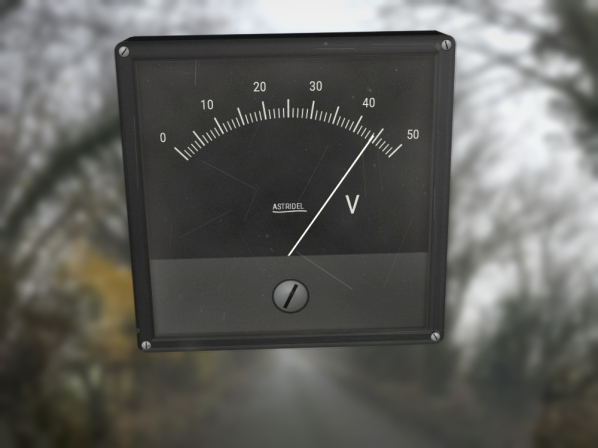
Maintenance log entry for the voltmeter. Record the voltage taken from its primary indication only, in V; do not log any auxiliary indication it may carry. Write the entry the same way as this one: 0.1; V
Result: 44; V
